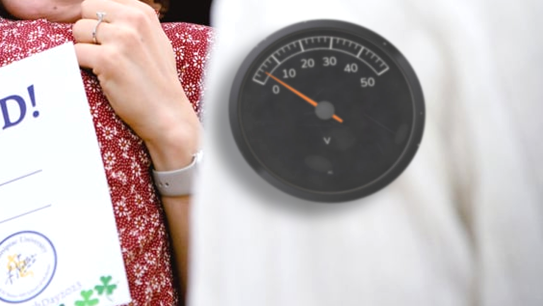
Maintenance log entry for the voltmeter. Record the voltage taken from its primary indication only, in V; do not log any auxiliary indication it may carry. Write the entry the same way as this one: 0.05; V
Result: 4; V
